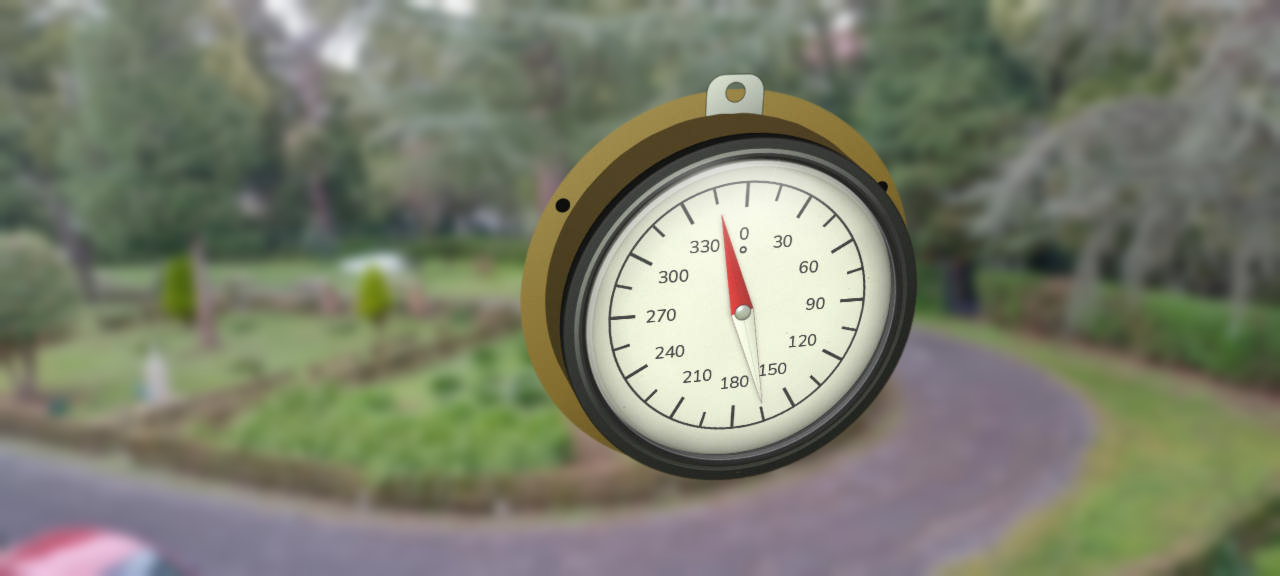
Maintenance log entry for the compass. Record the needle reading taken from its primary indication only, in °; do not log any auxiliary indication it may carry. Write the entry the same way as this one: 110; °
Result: 345; °
